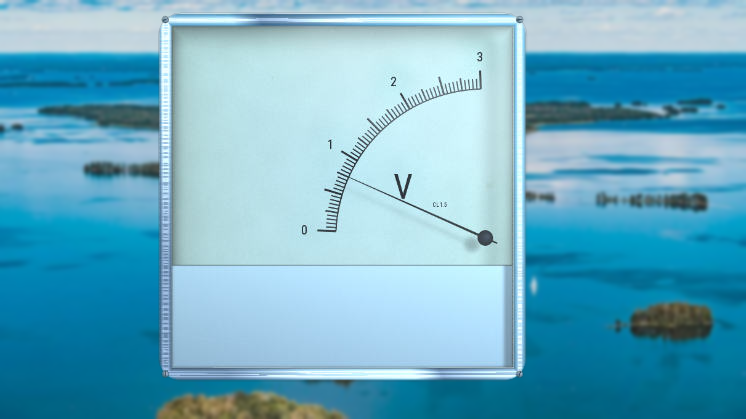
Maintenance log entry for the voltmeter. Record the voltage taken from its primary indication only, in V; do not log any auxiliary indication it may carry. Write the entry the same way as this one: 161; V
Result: 0.75; V
